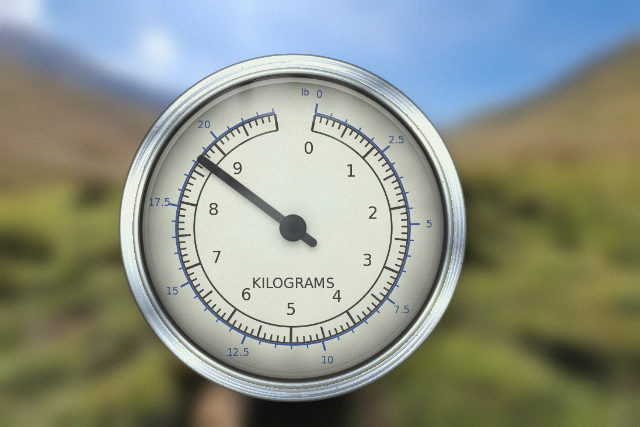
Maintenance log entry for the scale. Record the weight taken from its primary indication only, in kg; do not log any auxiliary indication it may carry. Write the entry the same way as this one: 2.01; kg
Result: 8.7; kg
